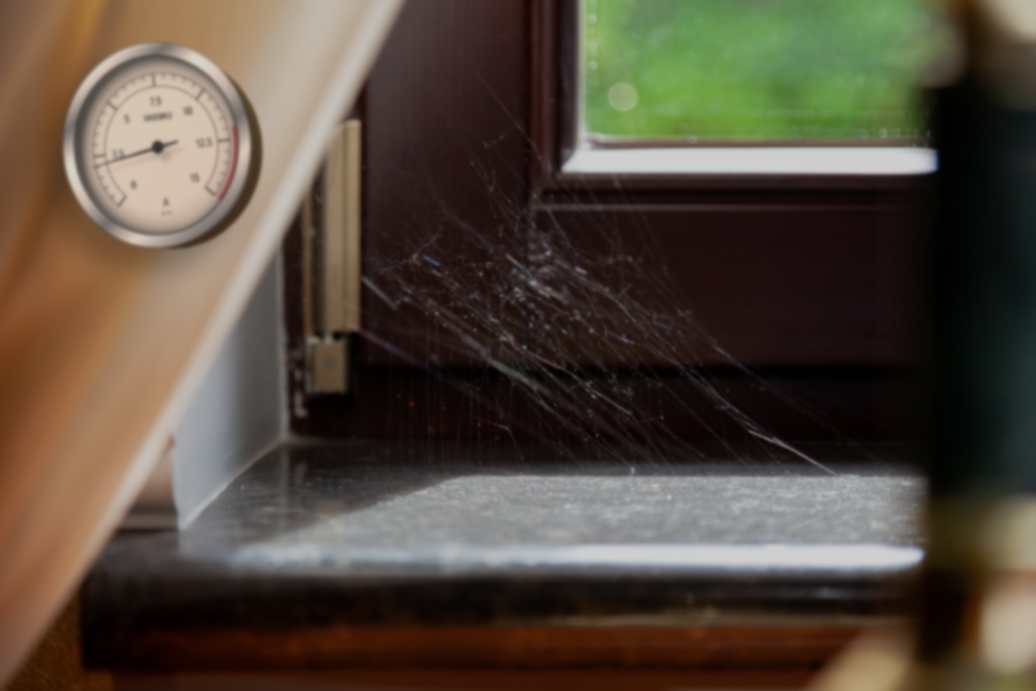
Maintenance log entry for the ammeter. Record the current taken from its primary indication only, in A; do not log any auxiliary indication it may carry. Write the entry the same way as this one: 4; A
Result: 2; A
